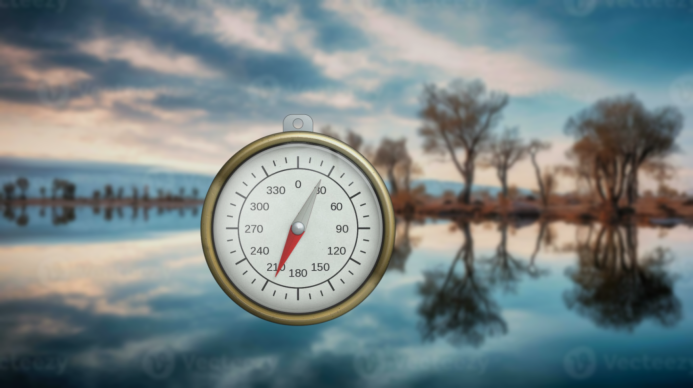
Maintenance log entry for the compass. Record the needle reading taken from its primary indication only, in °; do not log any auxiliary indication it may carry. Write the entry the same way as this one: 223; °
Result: 205; °
